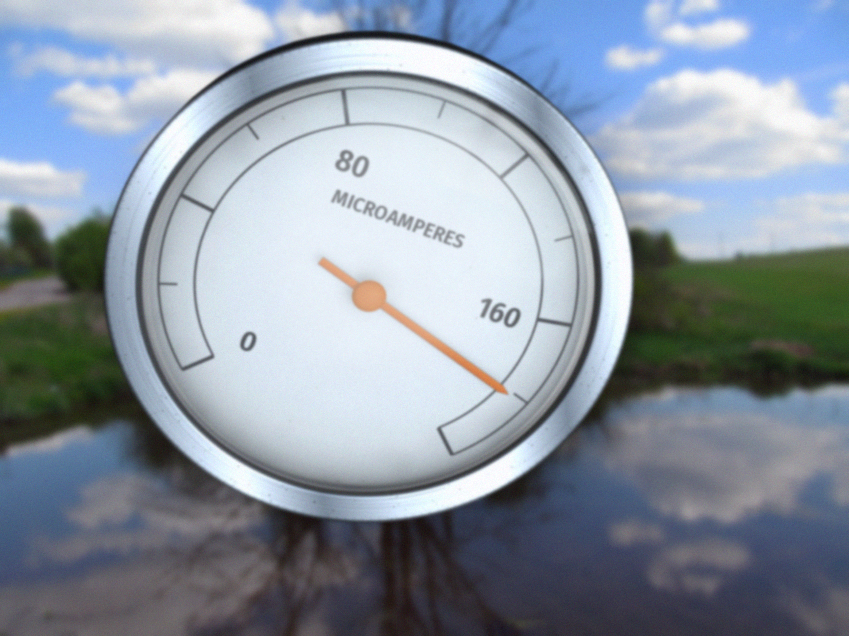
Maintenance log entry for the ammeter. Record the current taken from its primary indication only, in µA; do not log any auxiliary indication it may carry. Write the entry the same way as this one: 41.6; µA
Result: 180; µA
